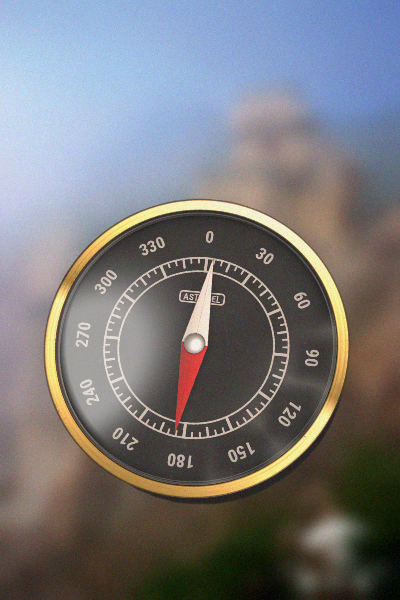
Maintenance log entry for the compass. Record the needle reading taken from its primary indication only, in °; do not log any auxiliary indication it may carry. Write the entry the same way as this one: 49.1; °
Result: 185; °
